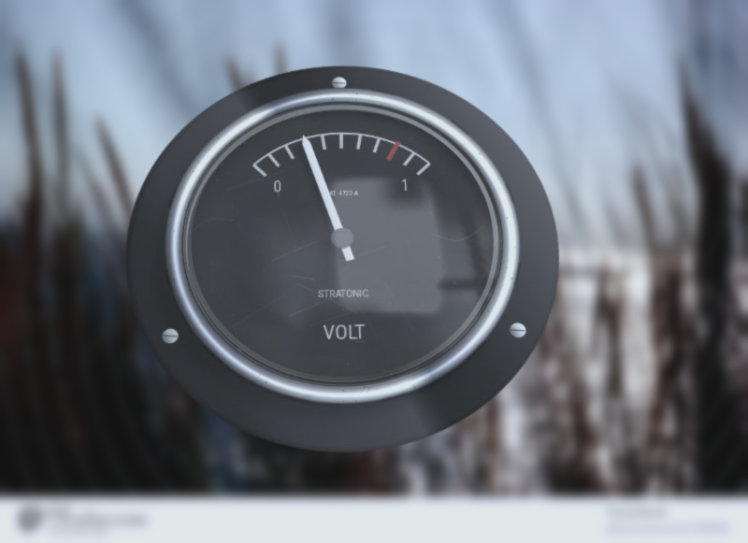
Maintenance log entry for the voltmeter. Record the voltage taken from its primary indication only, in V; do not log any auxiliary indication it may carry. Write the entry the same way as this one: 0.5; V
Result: 0.3; V
